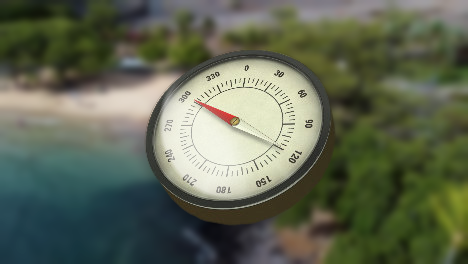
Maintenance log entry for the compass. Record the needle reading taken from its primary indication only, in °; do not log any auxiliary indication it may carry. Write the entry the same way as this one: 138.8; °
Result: 300; °
